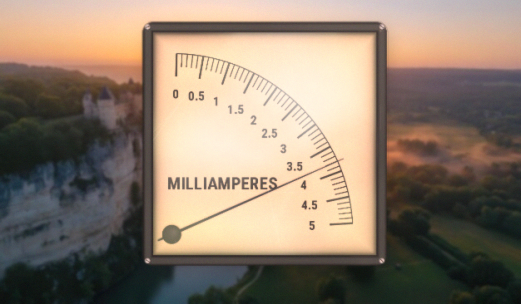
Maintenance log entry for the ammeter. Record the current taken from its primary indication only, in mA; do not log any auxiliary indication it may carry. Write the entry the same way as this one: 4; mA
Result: 3.8; mA
